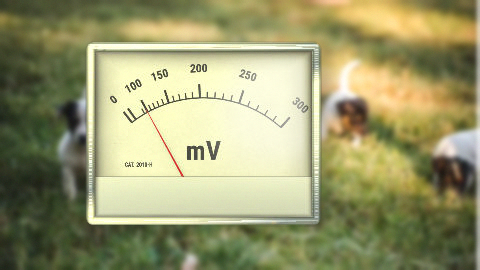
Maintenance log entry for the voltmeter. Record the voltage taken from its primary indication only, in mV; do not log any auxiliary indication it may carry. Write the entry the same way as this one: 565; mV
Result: 100; mV
